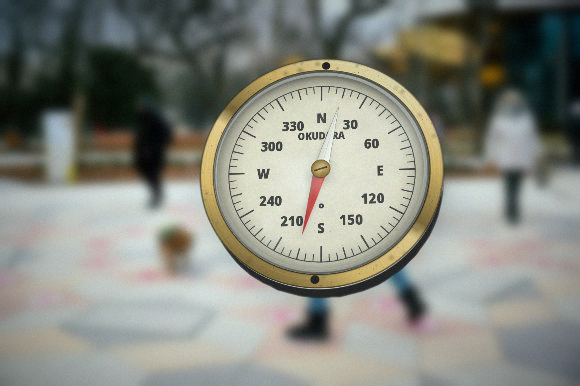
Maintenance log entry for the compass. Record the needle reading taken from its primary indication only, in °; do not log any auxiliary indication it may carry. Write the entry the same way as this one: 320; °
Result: 195; °
